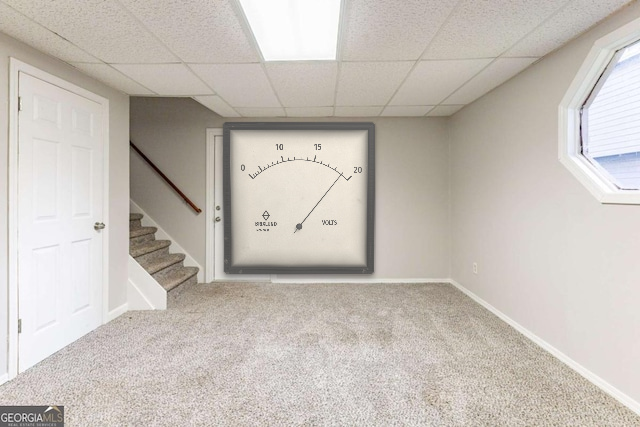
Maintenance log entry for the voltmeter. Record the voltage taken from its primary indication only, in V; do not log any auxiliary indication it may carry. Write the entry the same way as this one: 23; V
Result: 19; V
